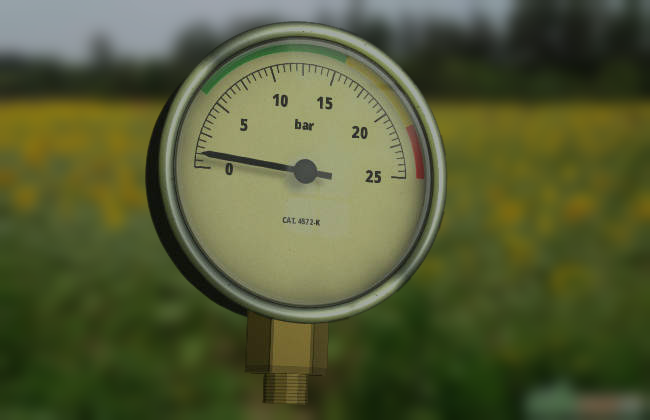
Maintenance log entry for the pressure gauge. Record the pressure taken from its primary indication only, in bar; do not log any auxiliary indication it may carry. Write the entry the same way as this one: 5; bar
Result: 1; bar
